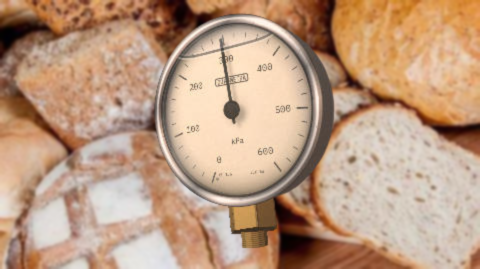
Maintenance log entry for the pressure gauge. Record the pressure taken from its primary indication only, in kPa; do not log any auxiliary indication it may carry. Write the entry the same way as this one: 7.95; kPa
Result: 300; kPa
